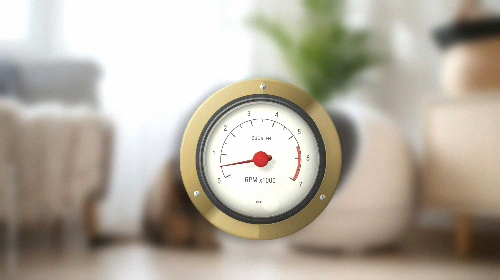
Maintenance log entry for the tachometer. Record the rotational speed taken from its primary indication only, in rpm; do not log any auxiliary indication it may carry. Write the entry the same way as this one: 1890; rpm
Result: 500; rpm
